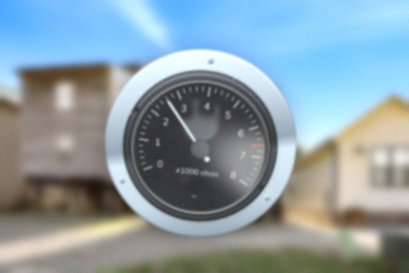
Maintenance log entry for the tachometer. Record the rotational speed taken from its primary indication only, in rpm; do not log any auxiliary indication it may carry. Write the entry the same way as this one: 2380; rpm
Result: 2600; rpm
